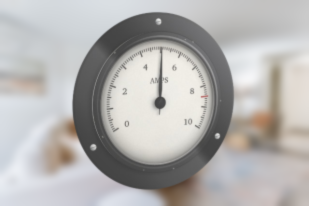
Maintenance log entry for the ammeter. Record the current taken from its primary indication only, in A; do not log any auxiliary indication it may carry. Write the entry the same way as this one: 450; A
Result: 5; A
